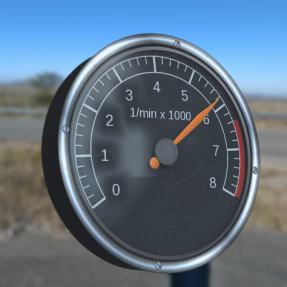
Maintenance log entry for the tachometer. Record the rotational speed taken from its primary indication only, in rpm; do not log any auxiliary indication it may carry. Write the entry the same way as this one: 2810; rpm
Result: 5800; rpm
